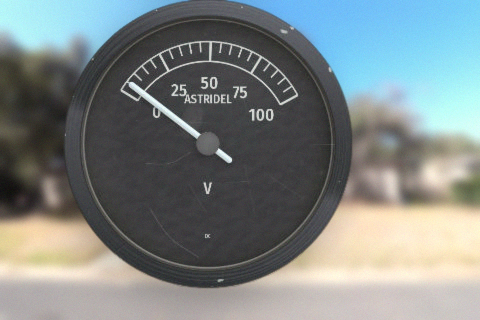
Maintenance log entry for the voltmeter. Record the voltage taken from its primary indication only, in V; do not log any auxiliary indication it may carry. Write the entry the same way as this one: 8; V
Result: 5; V
